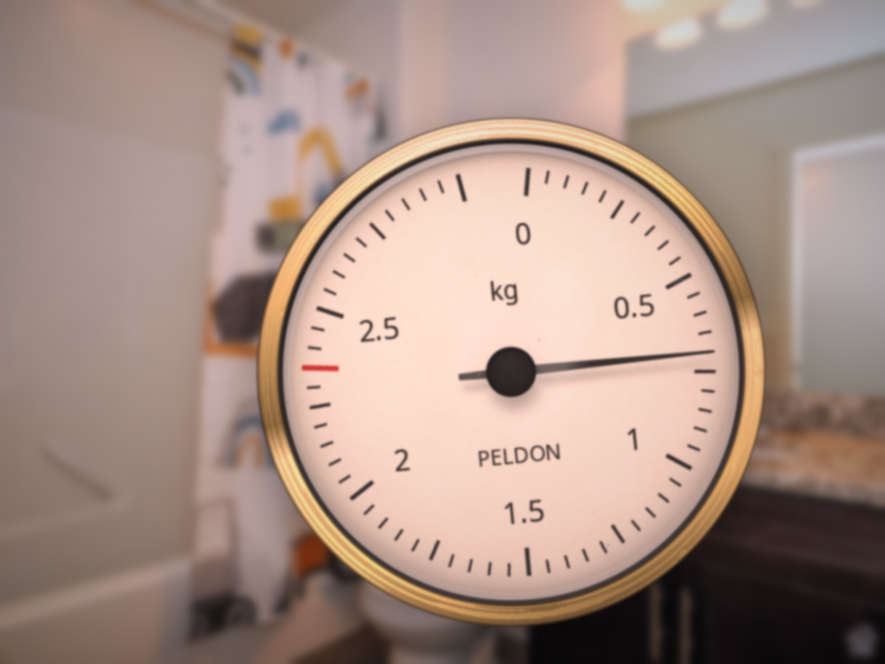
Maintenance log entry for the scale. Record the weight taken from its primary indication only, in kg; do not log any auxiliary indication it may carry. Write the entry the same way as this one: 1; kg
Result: 0.7; kg
